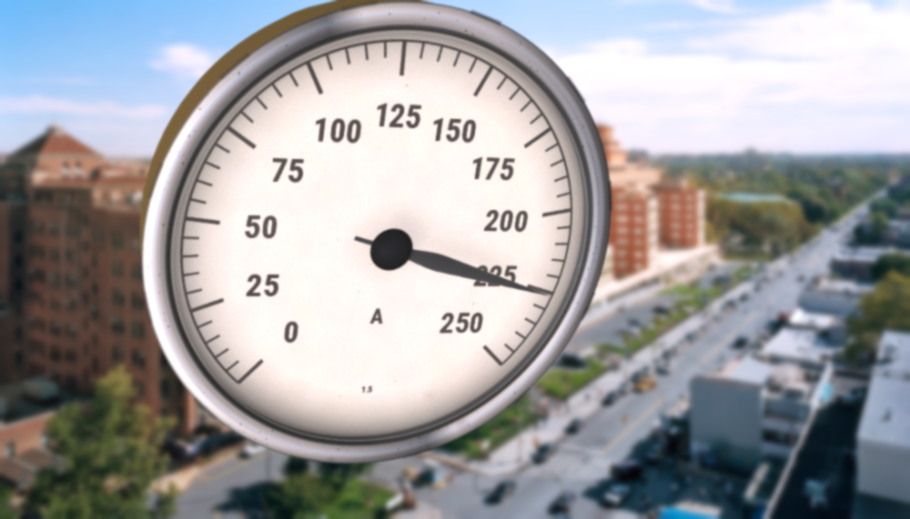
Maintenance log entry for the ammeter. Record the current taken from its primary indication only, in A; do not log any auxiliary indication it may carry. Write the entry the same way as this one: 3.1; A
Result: 225; A
